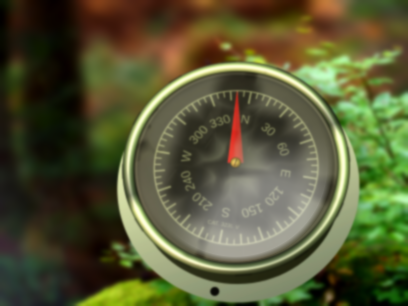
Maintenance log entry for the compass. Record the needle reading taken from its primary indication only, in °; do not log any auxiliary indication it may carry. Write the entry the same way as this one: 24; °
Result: 350; °
